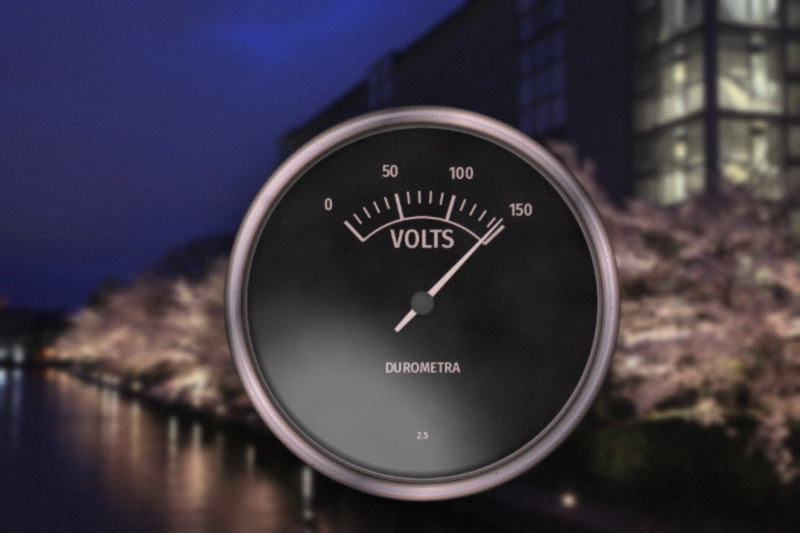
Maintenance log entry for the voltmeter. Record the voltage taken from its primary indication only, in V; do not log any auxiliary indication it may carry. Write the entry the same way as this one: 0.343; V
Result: 145; V
